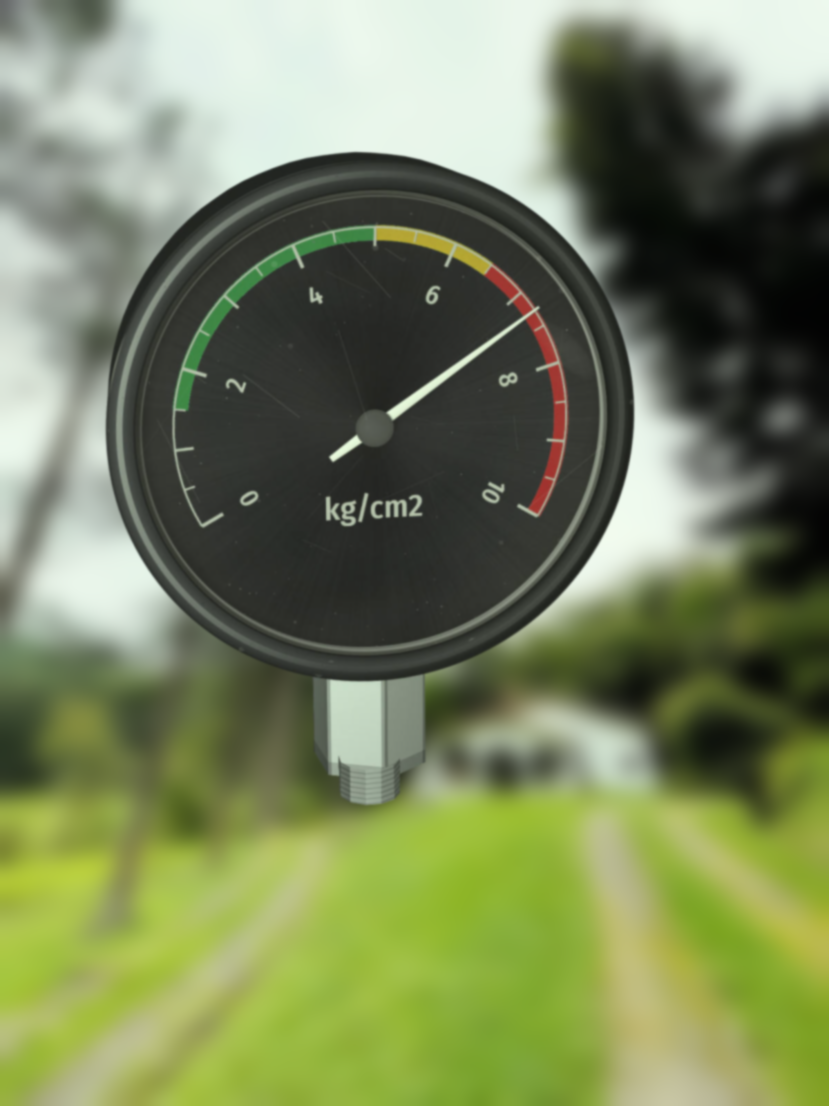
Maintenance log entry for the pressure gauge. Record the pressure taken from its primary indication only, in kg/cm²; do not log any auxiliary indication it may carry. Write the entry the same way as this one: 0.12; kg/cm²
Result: 7.25; kg/cm²
